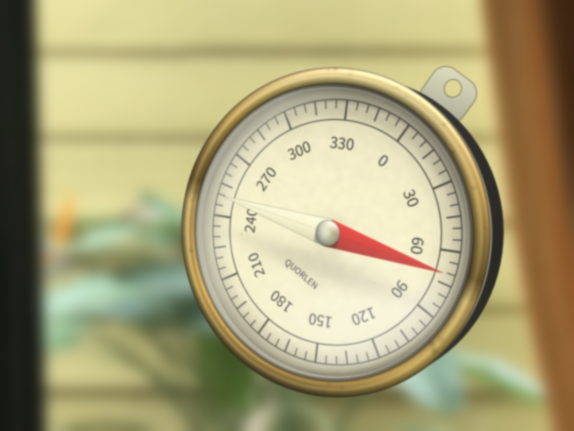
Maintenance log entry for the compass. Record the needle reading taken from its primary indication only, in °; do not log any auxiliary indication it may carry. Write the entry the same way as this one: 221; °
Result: 70; °
